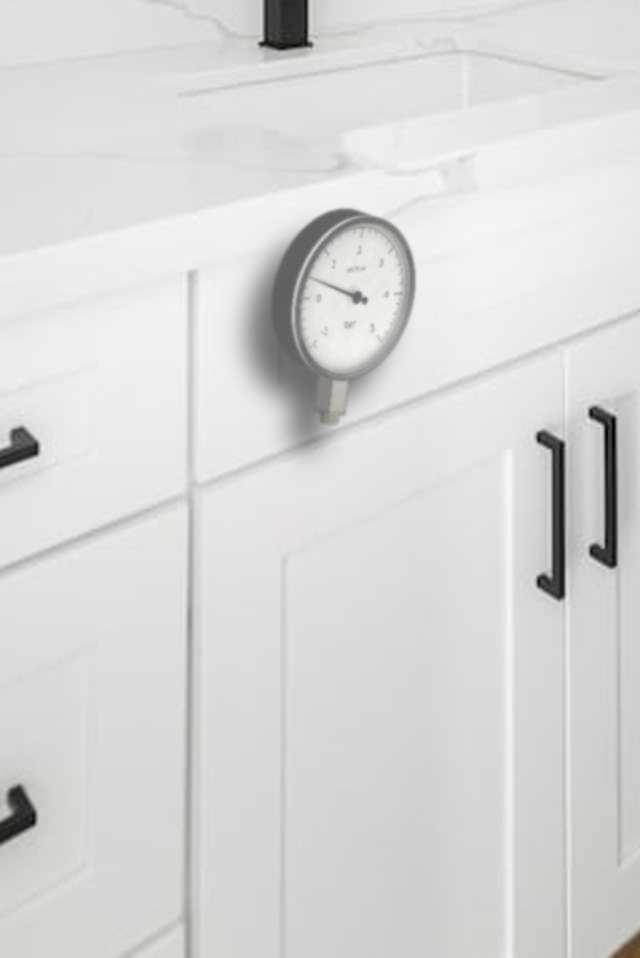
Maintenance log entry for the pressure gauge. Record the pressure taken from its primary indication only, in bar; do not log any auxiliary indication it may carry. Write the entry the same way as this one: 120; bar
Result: 0.4; bar
